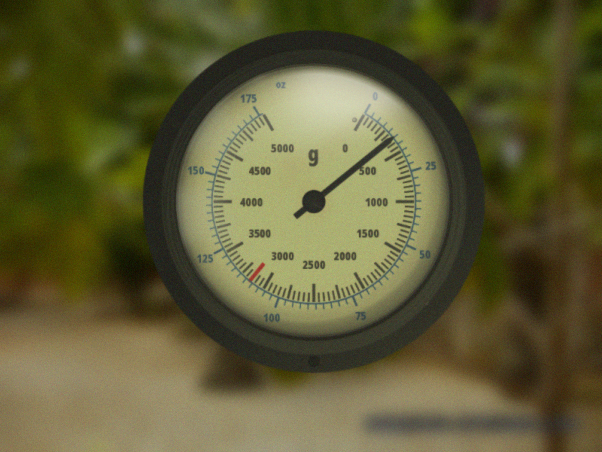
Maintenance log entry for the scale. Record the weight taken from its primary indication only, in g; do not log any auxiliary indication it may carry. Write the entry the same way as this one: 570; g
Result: 350; g
